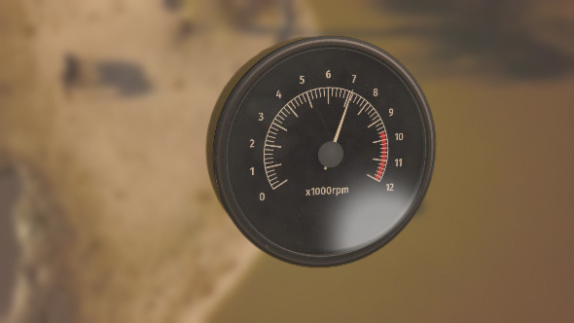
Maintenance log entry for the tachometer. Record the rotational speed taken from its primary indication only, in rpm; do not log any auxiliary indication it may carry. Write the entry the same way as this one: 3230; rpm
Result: 7000; rpm
